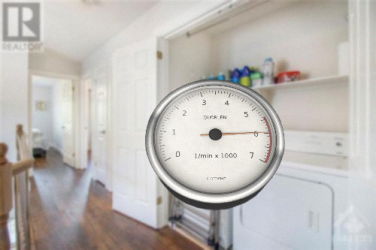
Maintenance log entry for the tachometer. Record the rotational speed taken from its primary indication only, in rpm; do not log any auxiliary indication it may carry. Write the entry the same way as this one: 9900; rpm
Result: 6000; rpm
